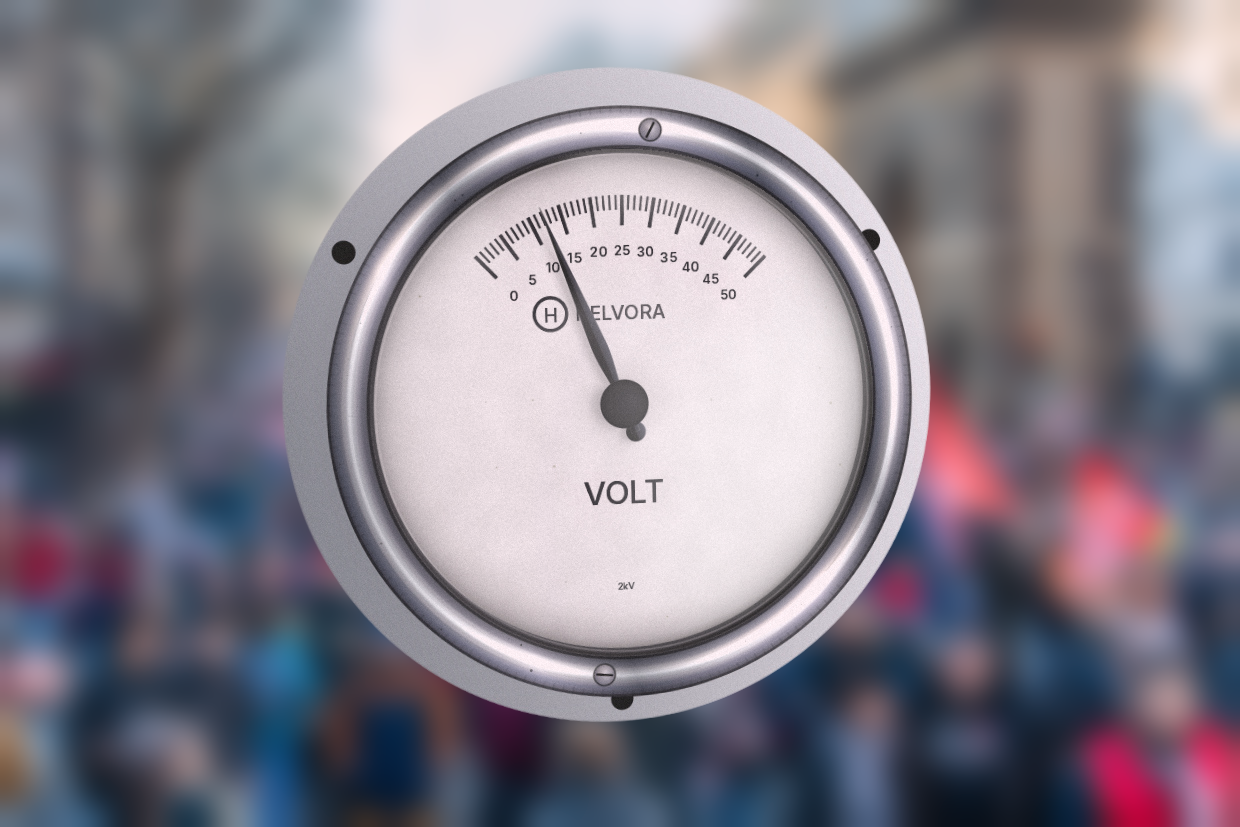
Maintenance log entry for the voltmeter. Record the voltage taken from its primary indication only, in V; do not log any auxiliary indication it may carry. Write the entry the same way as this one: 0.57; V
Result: 12; V
